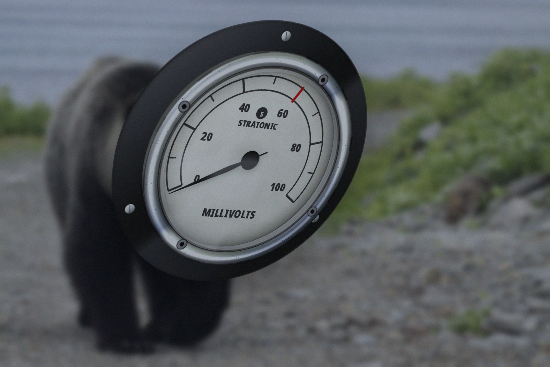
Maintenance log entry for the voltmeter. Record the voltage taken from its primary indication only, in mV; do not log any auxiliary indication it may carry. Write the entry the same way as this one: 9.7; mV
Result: 0; mV
